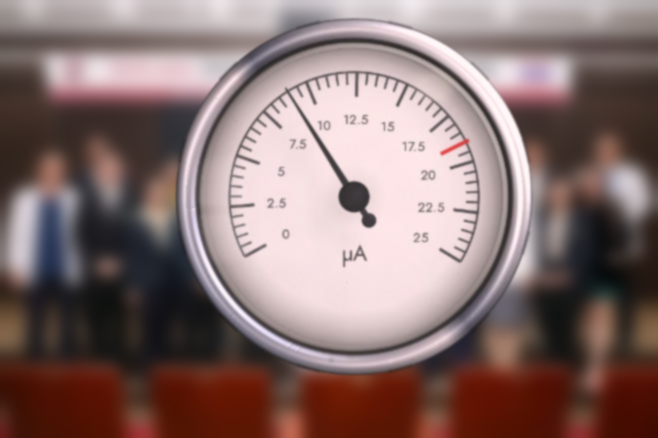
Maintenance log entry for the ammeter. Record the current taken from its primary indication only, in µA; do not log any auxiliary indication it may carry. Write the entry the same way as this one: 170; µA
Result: 9; µA
